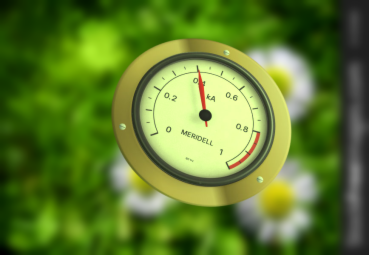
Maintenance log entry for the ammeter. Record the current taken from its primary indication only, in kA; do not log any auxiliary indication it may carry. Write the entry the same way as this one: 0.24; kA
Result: 0.4; kA
